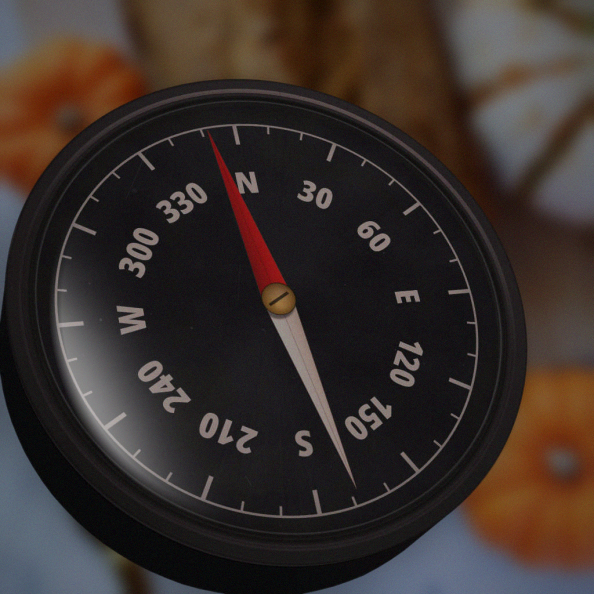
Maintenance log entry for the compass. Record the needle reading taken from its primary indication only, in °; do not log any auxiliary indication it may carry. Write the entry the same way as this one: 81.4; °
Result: 350; °
